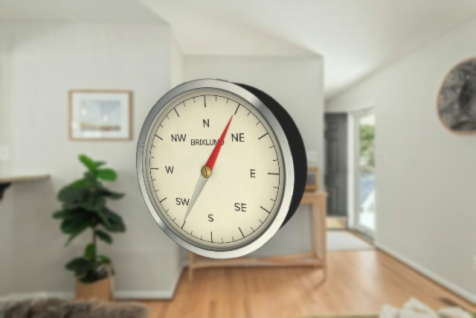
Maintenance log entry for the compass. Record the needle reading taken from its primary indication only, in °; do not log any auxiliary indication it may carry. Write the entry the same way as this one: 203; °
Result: 30; °
